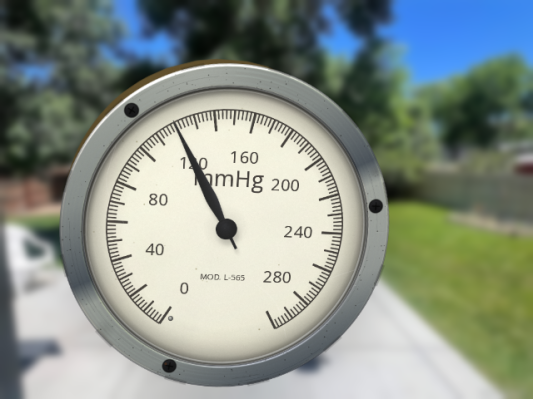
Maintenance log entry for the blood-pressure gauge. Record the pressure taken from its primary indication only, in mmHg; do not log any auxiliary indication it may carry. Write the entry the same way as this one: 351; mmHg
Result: 120; mmHg
